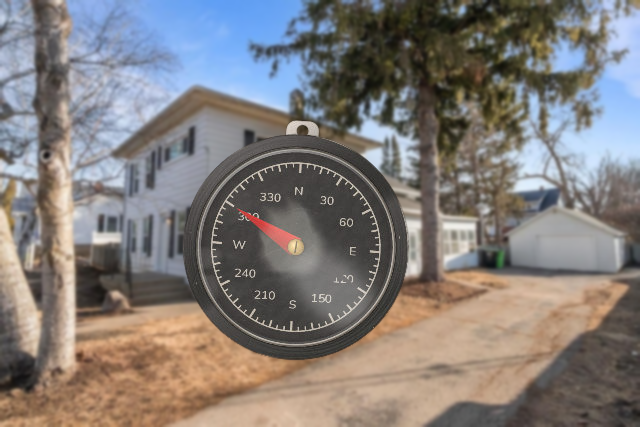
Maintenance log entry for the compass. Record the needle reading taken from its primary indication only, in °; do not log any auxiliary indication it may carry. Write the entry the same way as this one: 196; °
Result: 300; °
